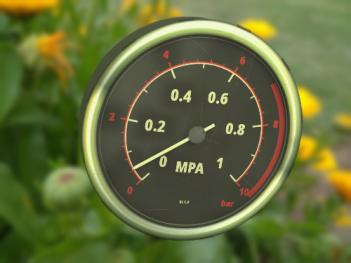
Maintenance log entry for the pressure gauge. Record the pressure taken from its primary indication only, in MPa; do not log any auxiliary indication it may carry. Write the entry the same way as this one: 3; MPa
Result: 0.05; MPa
